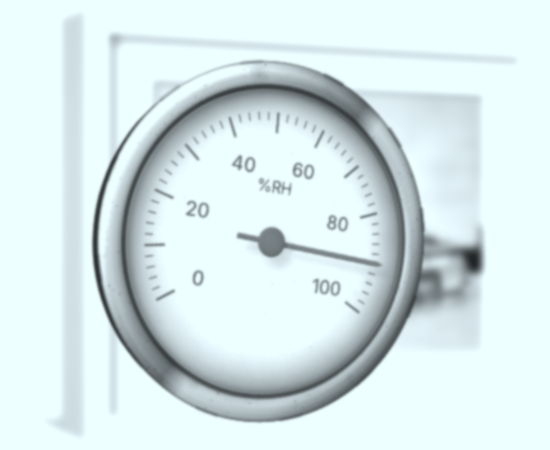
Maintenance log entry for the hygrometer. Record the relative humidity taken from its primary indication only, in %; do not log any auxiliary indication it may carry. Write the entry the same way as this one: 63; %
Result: 90; %
